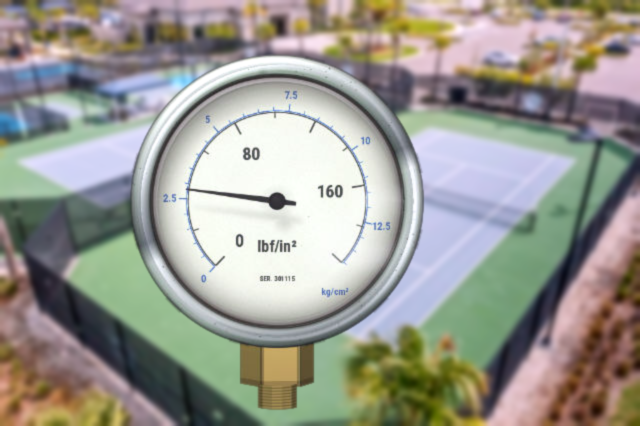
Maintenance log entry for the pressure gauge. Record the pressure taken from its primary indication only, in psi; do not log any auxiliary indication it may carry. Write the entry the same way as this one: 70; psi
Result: 40; psi
